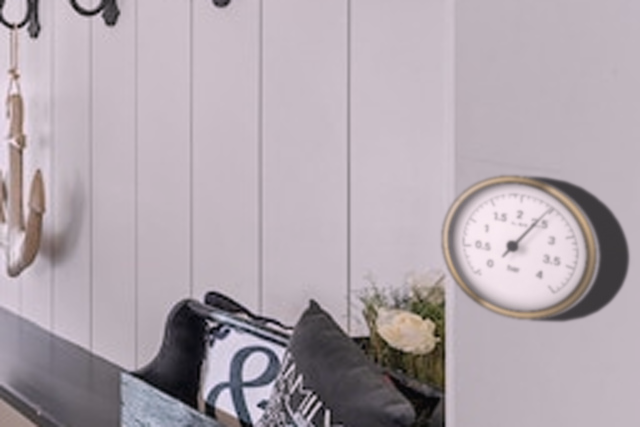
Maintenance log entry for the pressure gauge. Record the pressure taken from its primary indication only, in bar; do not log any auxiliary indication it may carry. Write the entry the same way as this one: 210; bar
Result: 2.5; bar
